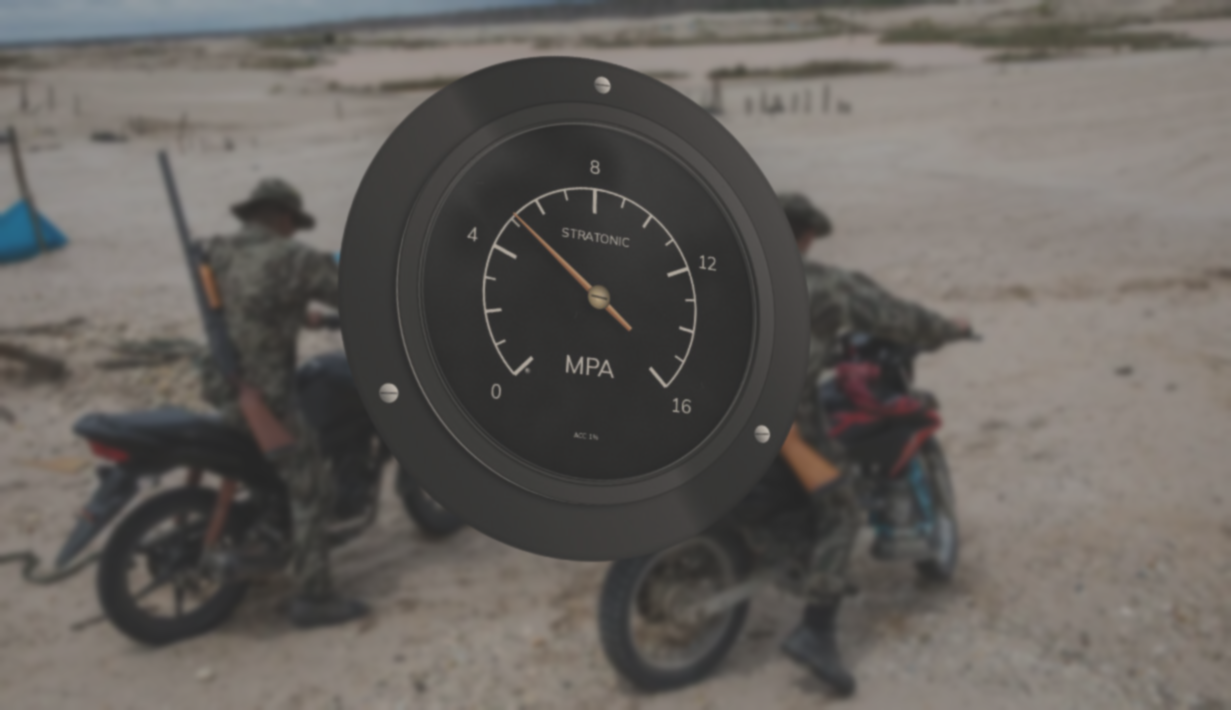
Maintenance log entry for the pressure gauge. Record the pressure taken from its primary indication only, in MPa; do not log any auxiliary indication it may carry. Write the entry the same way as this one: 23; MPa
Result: 5; MPa
